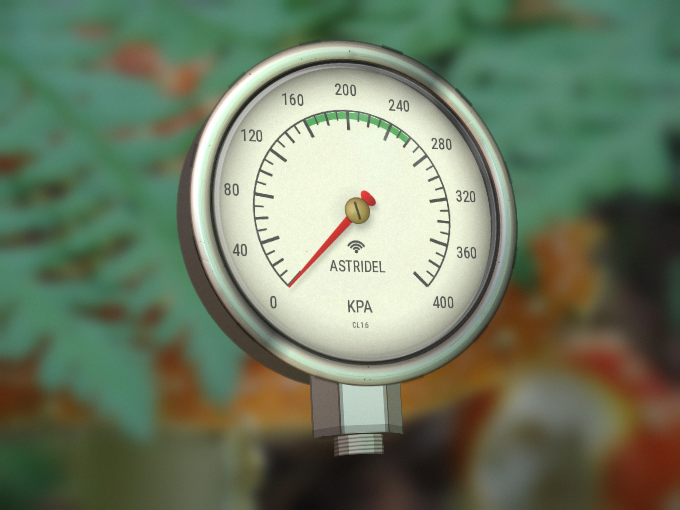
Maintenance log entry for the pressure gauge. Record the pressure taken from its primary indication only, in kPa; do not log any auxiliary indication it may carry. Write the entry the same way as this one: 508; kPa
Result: 0; kPa
